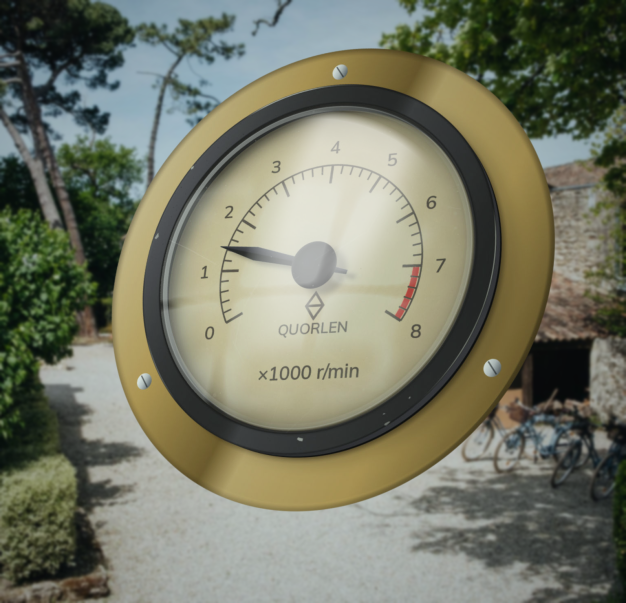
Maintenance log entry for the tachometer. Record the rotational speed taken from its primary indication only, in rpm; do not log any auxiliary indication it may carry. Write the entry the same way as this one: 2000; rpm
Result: 1400; rpm
